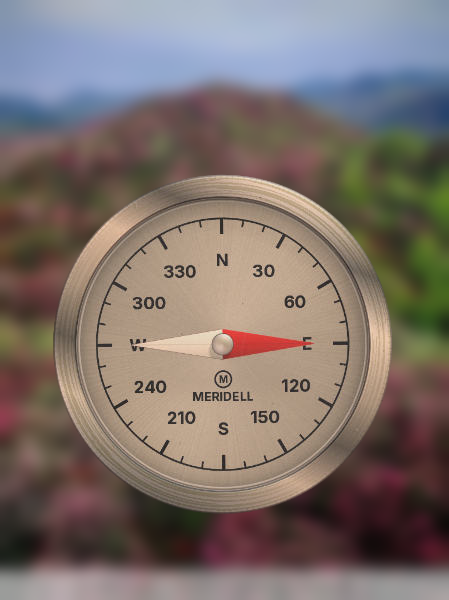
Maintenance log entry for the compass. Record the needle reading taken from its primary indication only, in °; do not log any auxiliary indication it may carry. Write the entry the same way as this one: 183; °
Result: 90; °
